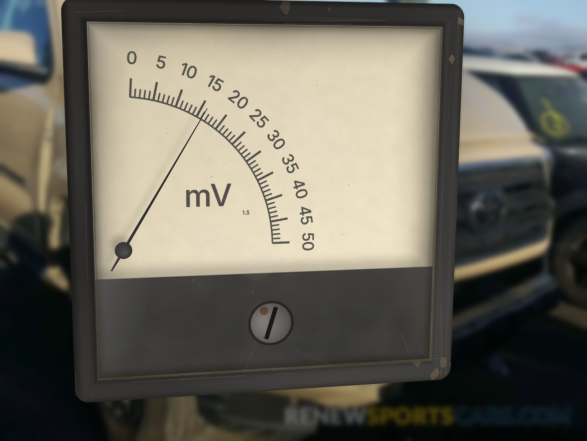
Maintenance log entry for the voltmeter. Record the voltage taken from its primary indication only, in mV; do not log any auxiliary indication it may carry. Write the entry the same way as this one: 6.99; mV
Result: 16; mV
